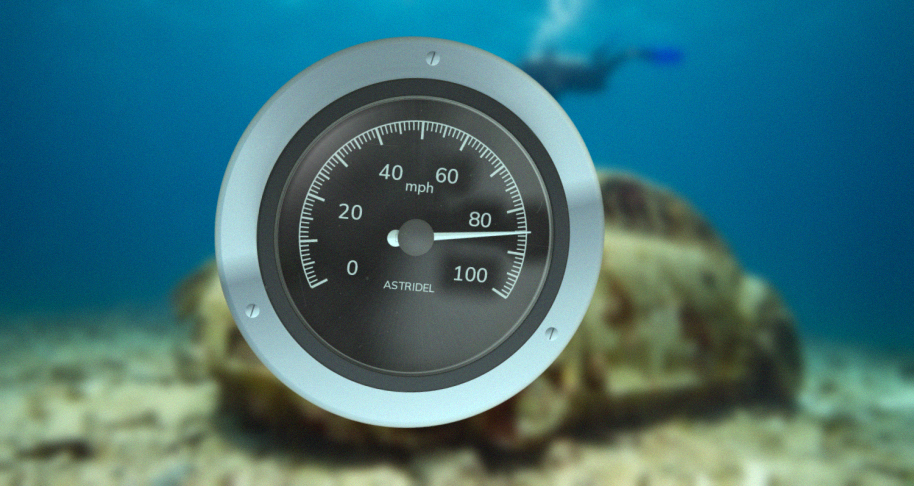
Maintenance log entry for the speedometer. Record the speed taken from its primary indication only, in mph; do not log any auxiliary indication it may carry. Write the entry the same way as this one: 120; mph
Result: 85; mph
